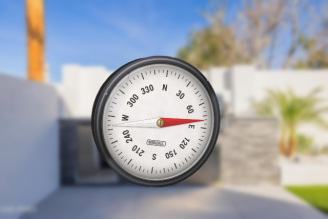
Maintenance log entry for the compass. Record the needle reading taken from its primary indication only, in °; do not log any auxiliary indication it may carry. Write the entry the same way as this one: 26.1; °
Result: 80; °
